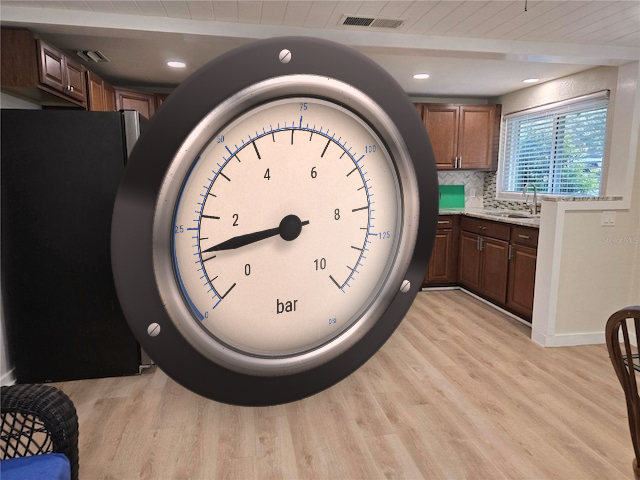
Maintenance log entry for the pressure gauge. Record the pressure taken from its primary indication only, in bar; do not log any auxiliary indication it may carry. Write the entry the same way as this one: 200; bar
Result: 1.25; bar
